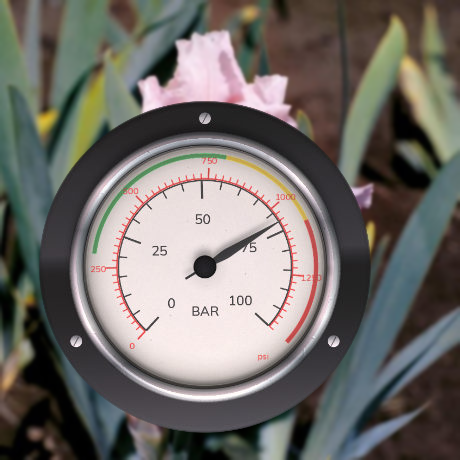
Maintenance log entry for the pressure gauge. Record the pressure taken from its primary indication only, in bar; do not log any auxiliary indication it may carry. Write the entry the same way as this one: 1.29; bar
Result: 72.5; bar
